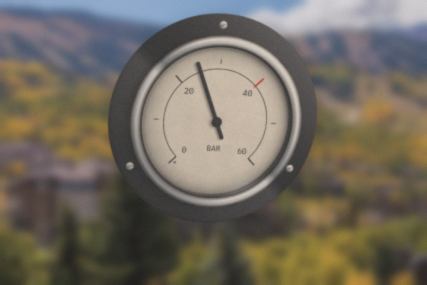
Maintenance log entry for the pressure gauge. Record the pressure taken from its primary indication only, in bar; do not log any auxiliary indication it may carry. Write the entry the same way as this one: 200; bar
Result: 25; bar
